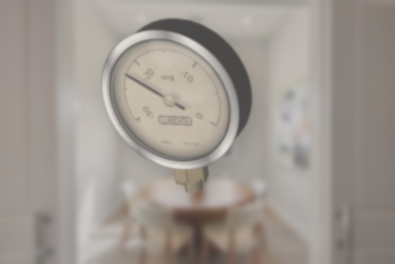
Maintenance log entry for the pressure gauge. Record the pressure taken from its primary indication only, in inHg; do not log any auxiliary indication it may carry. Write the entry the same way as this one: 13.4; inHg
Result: -22.5; inHg
